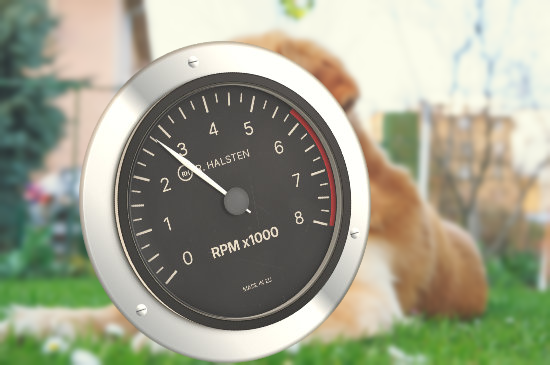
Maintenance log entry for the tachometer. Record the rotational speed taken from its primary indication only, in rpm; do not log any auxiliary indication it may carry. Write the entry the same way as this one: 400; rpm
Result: 2750; rpm
